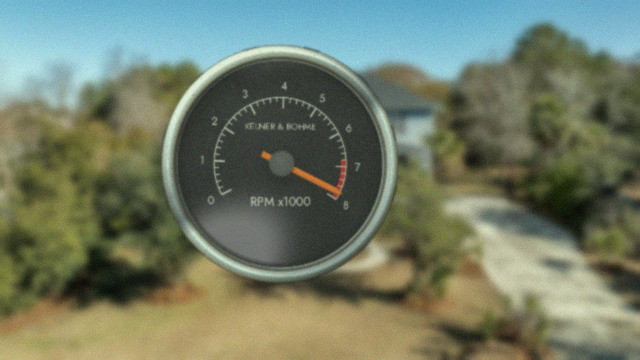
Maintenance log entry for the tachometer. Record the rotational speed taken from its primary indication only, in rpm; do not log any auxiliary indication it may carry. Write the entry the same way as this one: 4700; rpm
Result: 7800; rpm
